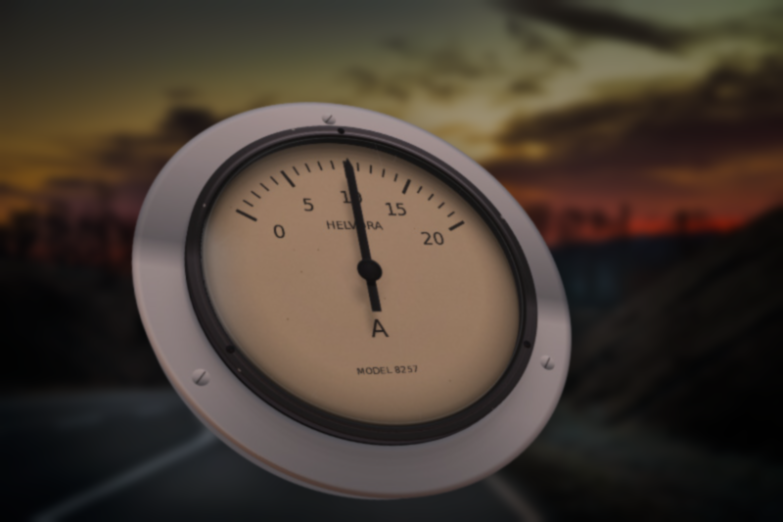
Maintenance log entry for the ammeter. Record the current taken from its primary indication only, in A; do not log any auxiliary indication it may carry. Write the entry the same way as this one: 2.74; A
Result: 10; A
